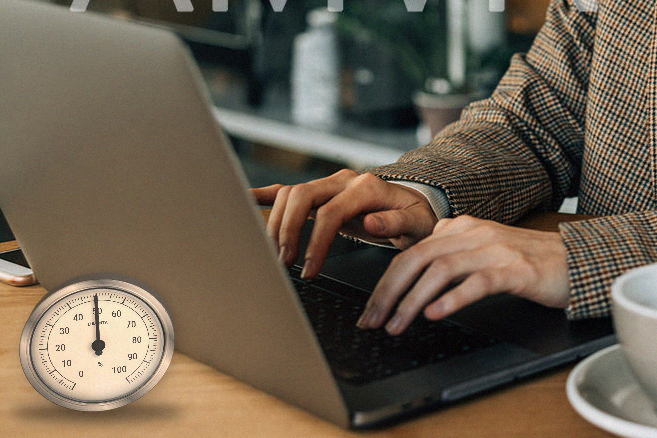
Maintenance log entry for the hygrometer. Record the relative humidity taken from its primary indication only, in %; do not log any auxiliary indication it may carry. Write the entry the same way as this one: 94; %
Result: 50; %
